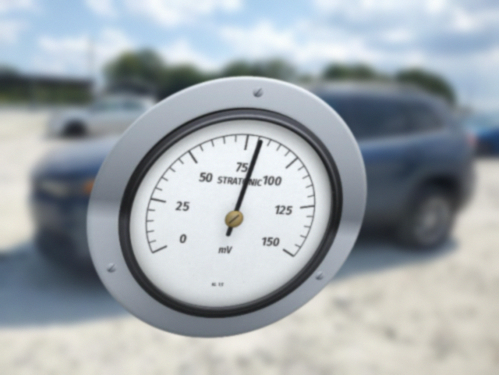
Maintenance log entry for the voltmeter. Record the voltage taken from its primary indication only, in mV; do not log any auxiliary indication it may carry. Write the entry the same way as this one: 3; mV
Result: 80; mV
